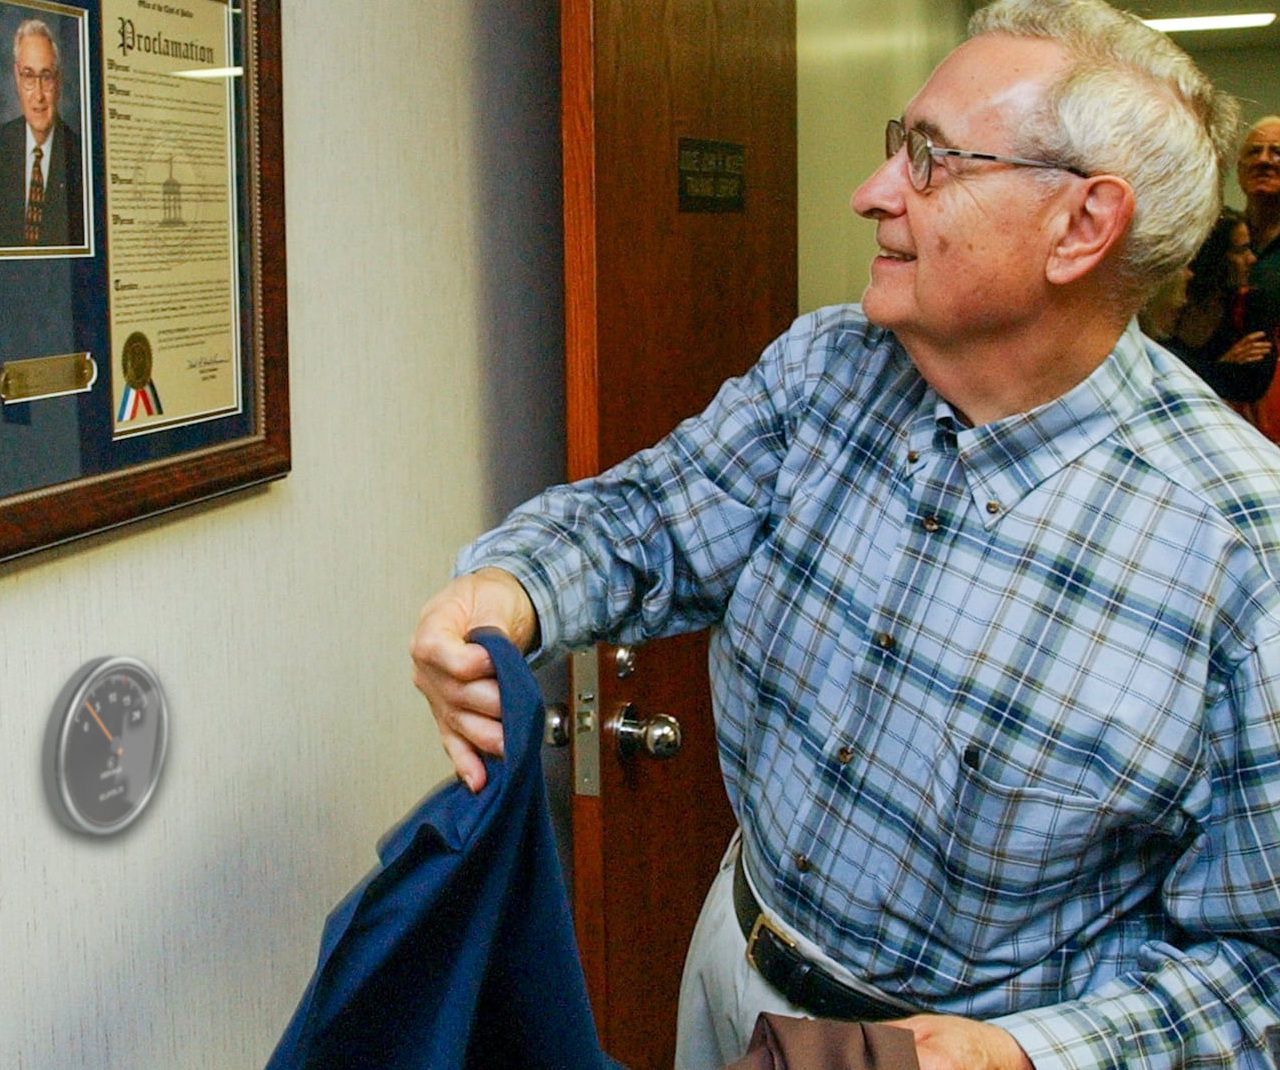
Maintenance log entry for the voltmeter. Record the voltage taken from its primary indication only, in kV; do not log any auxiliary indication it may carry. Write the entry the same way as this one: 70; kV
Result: 2.5; kV
